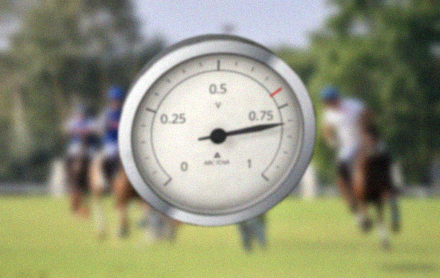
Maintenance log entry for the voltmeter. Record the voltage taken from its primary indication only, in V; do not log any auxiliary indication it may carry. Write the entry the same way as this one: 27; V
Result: 0.8; V
